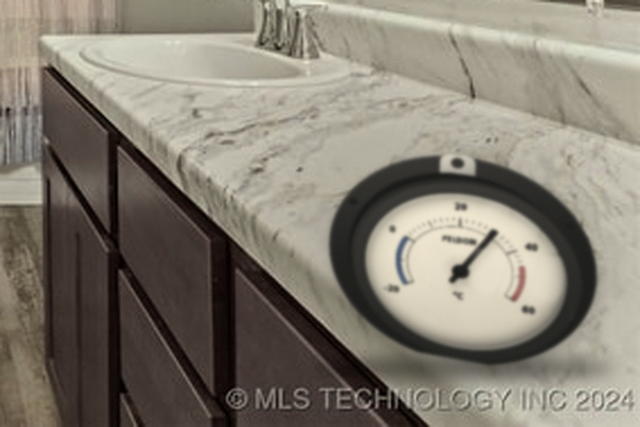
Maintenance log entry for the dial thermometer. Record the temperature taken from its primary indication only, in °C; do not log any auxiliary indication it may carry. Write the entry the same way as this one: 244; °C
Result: 30; °C
